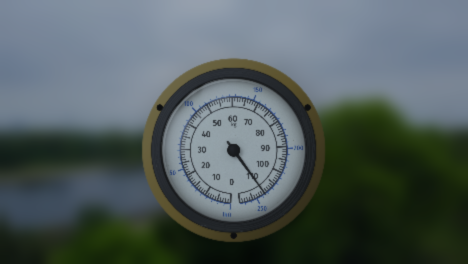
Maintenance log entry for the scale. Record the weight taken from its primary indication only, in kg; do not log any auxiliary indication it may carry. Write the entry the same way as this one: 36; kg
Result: 110; kg
